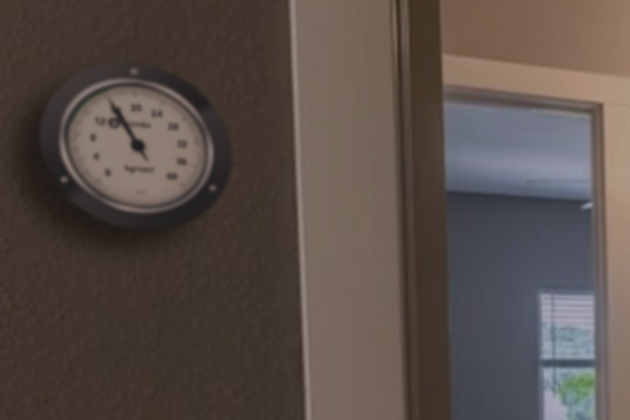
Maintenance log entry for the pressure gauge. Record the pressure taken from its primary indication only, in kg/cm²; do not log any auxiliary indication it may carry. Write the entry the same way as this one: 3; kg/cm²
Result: 16; kg/cm²
